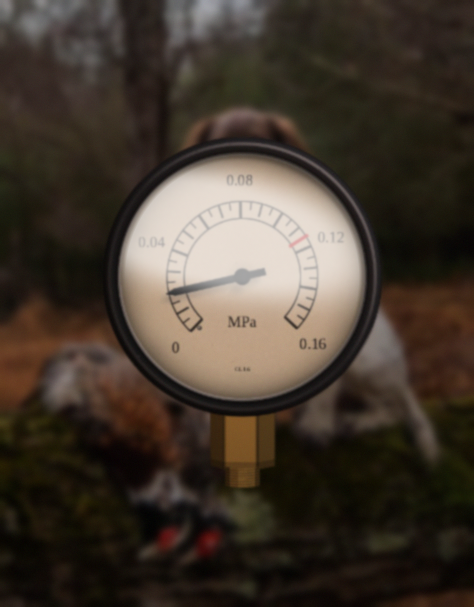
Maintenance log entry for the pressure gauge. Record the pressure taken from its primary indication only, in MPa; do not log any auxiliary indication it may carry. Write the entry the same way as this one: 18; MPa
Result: 0.02; MPa
